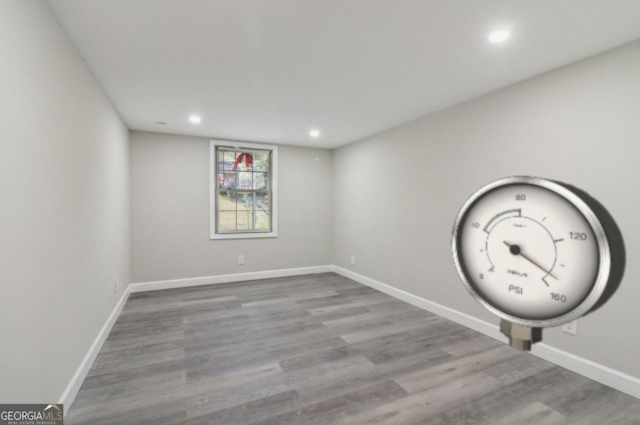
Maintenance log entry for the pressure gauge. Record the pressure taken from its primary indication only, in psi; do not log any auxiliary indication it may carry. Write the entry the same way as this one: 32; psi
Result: 150; psi
